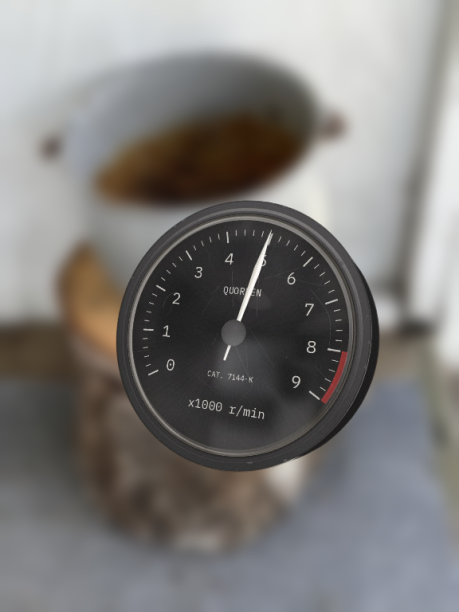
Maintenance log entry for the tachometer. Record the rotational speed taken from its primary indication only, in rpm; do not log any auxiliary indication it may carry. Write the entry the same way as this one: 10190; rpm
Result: 5000; rpm
